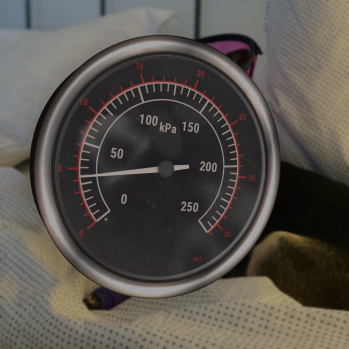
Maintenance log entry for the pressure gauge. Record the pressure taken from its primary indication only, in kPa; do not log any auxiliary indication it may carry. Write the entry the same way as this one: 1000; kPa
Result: 30; kPa
